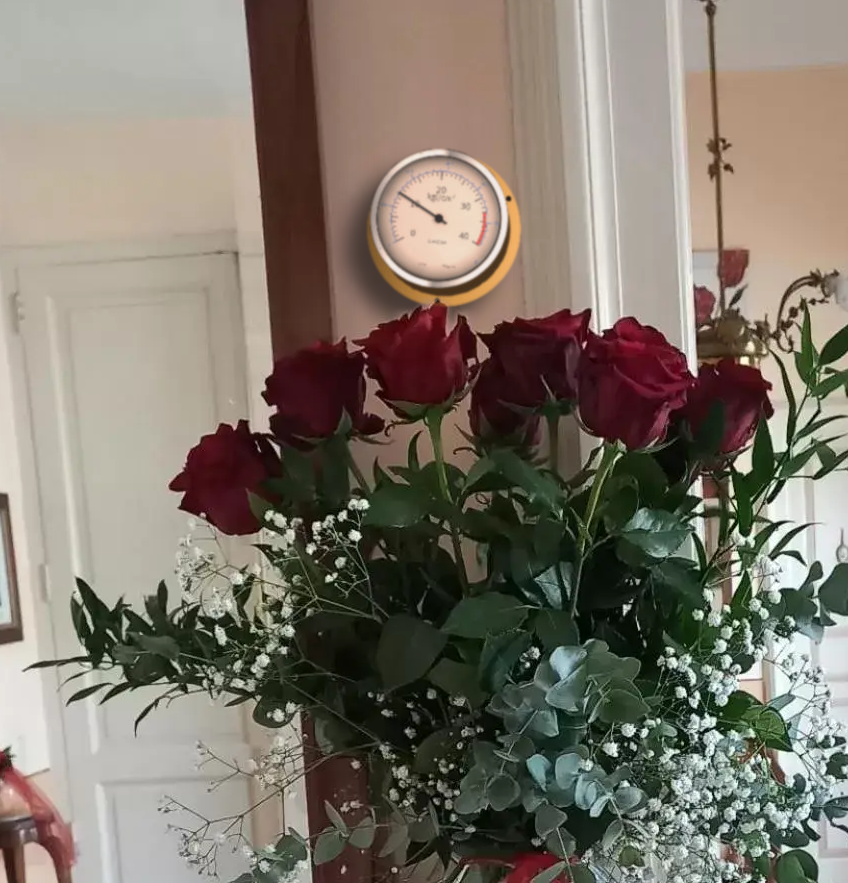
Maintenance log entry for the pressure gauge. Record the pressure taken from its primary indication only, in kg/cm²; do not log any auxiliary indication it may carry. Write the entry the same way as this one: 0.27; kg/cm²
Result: 10; kg/cm²
